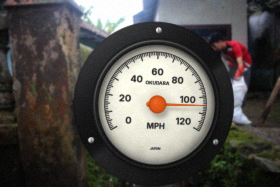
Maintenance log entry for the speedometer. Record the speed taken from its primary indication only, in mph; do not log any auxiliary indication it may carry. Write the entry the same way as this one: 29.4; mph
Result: 105; mph
